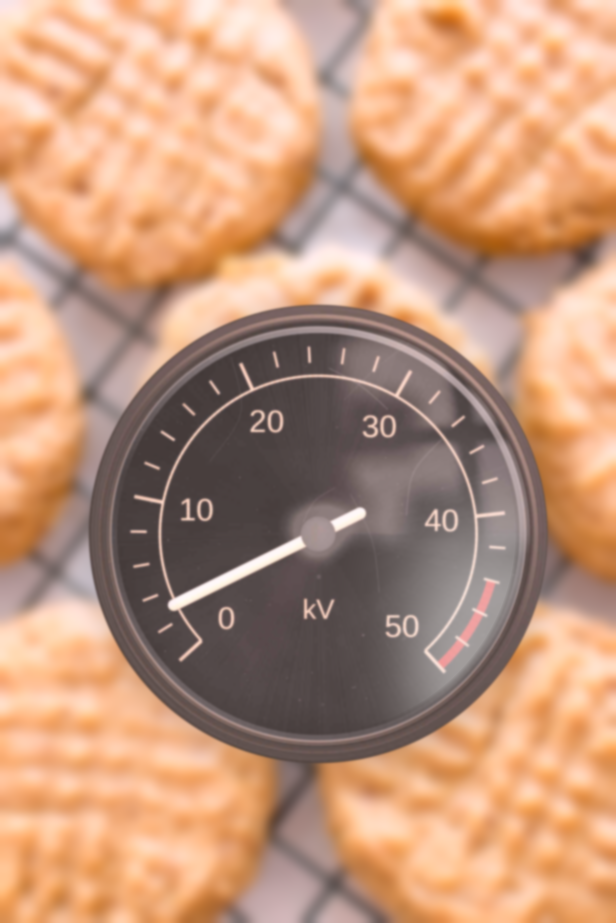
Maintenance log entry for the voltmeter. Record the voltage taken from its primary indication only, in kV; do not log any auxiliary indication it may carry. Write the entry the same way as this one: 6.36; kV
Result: 3; kV
